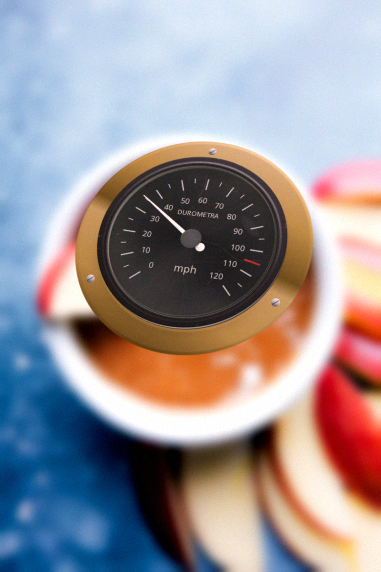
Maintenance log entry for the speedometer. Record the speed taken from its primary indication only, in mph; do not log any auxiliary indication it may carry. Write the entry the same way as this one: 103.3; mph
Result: 35; mph
